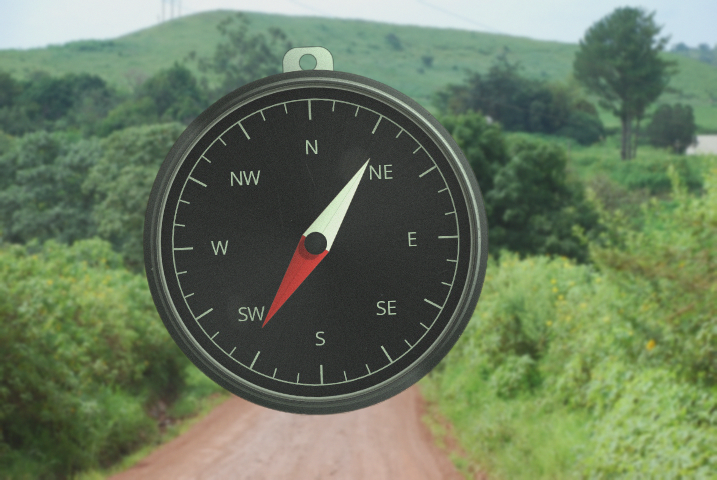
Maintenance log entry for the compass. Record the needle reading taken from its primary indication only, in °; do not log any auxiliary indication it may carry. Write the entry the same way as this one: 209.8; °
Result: 215; °
